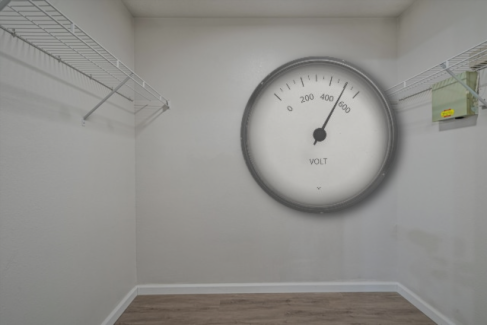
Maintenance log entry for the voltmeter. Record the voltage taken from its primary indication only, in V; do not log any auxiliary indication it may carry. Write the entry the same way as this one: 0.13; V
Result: 500; V
